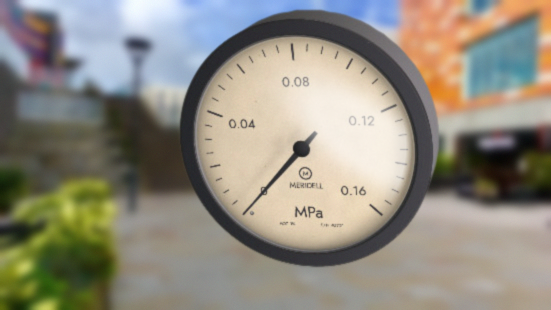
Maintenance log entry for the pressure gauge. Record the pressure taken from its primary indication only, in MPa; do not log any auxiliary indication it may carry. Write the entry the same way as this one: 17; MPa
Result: 0; MPa
